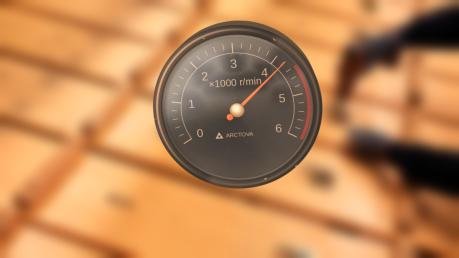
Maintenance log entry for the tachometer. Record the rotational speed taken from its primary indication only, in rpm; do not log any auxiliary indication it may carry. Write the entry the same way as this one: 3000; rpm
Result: 4200; rpm
